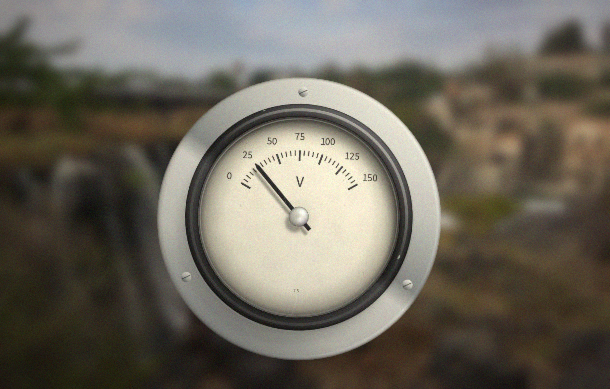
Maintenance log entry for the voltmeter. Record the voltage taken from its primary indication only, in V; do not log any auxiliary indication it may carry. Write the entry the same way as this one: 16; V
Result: 25; V
